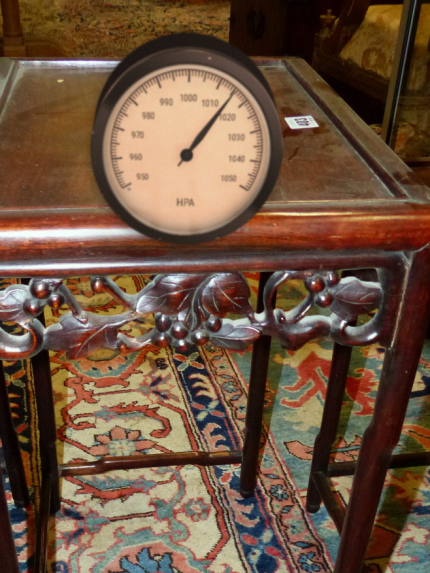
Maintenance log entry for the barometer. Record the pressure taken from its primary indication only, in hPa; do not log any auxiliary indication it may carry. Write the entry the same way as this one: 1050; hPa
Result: 1015; hPa
